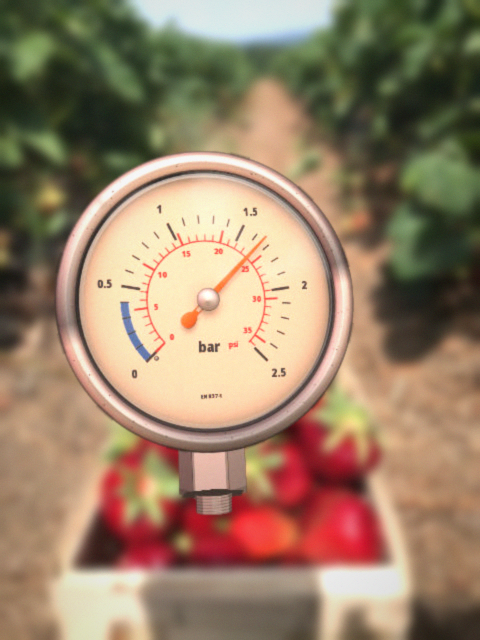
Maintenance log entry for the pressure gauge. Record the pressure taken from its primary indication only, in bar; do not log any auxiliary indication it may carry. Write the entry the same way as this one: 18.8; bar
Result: 1.65; bar
